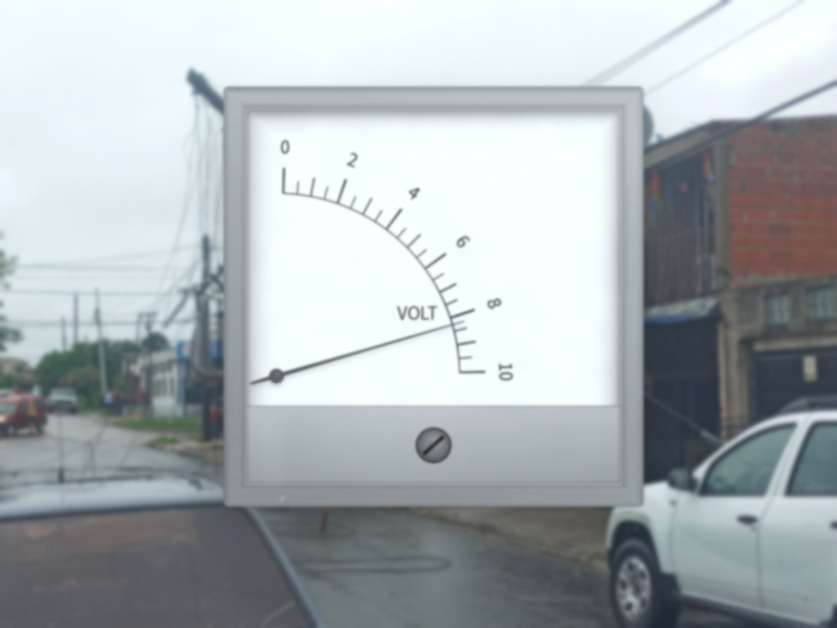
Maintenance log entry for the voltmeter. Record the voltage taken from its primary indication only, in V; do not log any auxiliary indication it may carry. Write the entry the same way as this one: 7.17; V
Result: 8.25; V
